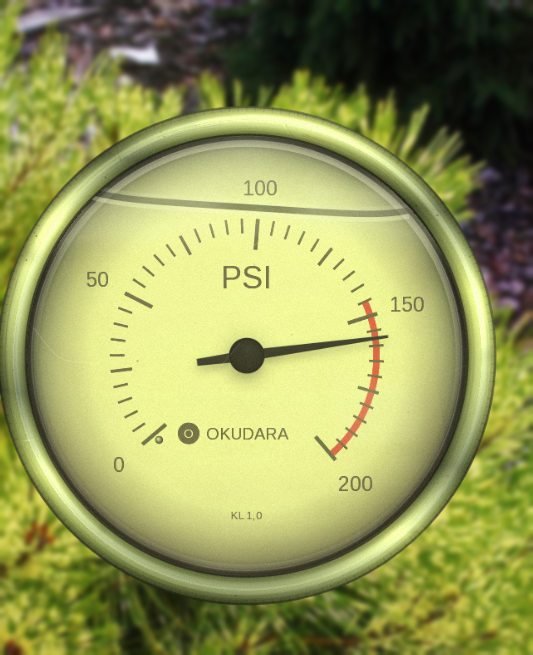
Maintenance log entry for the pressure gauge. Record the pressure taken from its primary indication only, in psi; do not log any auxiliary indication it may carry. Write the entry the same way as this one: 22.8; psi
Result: 157.5; psi
